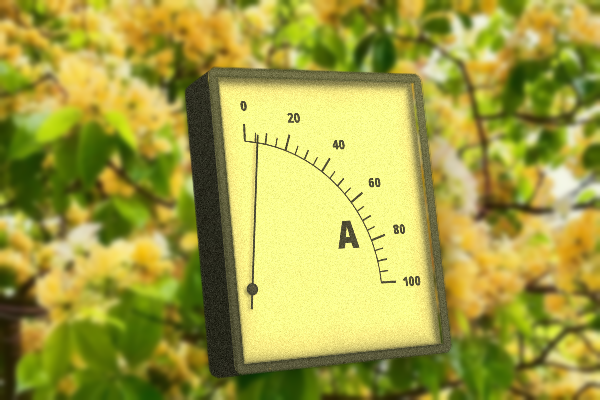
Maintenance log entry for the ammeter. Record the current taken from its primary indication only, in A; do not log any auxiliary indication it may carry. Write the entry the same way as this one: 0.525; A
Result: 5; A
